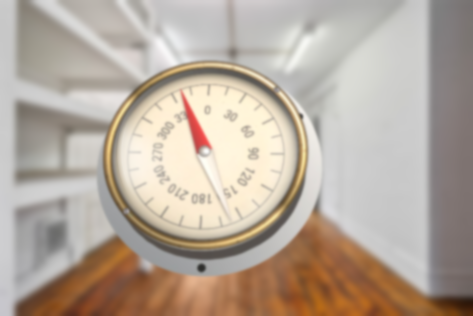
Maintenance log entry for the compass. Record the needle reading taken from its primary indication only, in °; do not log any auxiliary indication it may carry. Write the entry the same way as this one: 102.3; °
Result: 337.5; °
